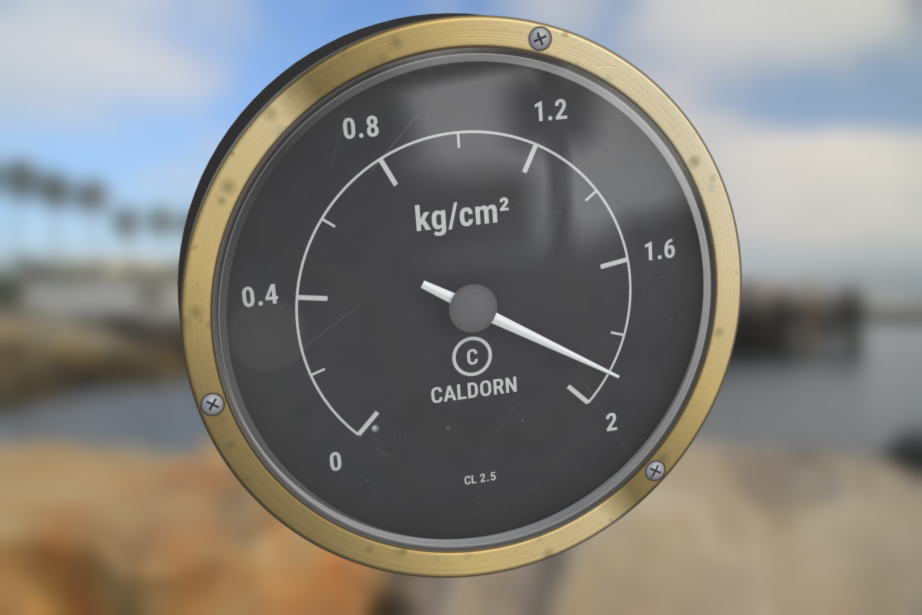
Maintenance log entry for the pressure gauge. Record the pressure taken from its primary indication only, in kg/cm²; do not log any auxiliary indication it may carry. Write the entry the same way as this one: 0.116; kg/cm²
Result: 1.9; kg/cm²
